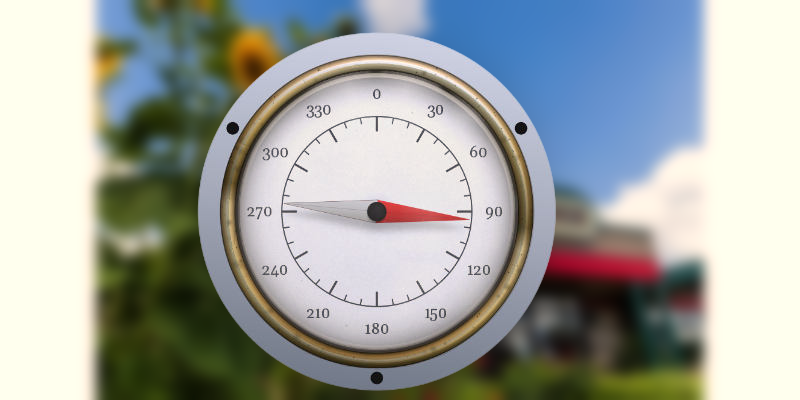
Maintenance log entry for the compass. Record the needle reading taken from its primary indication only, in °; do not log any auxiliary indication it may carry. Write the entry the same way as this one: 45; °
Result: 95; °
